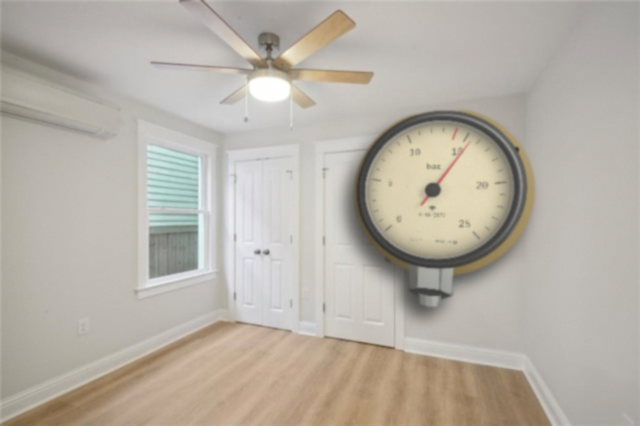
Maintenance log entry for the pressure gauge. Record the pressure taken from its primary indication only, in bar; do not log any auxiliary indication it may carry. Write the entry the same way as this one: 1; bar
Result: 15.5; bar
